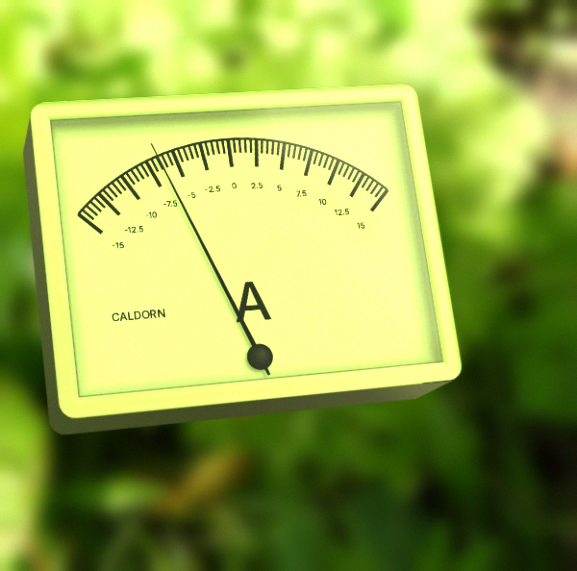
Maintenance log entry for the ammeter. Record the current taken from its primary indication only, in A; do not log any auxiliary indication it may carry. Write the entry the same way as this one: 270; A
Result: -6.5; A
